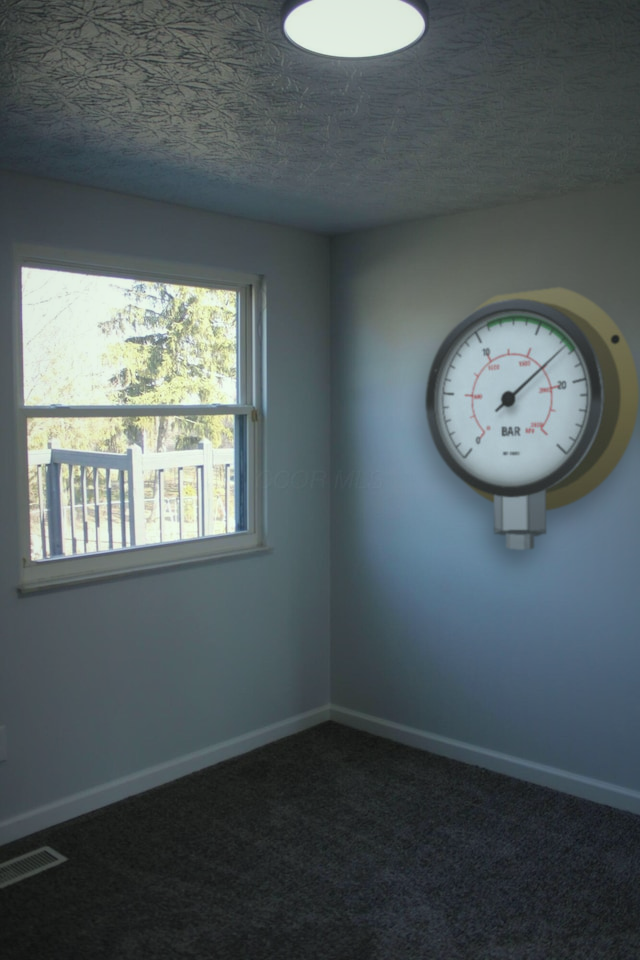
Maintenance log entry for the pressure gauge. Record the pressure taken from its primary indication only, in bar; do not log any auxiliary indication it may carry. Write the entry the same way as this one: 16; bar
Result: 17.5; bar
